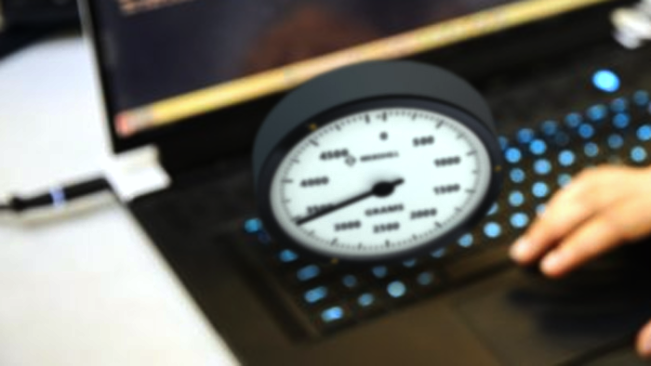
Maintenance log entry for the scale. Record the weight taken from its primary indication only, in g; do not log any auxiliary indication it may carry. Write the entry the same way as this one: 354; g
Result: 3500; g
